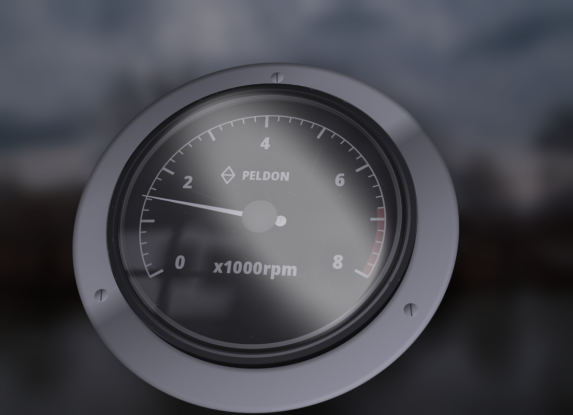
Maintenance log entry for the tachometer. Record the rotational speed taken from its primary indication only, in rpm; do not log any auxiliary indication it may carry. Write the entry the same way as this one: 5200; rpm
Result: 1400; rpm
